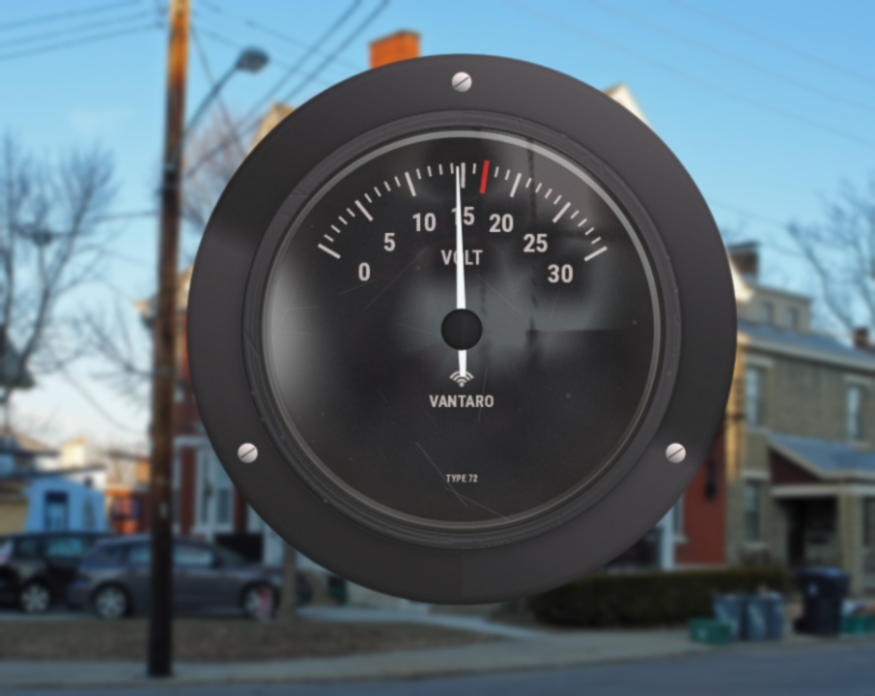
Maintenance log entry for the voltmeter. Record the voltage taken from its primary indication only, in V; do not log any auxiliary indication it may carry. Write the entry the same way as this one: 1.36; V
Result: 14.5; V
